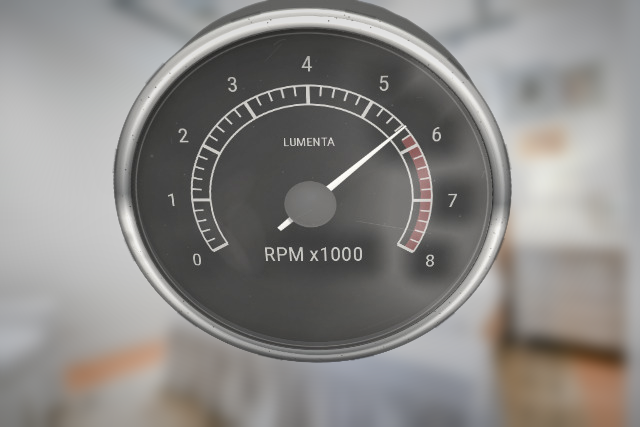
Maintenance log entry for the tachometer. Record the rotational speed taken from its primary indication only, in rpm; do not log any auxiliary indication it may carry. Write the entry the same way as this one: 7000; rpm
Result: 5600; rpm
